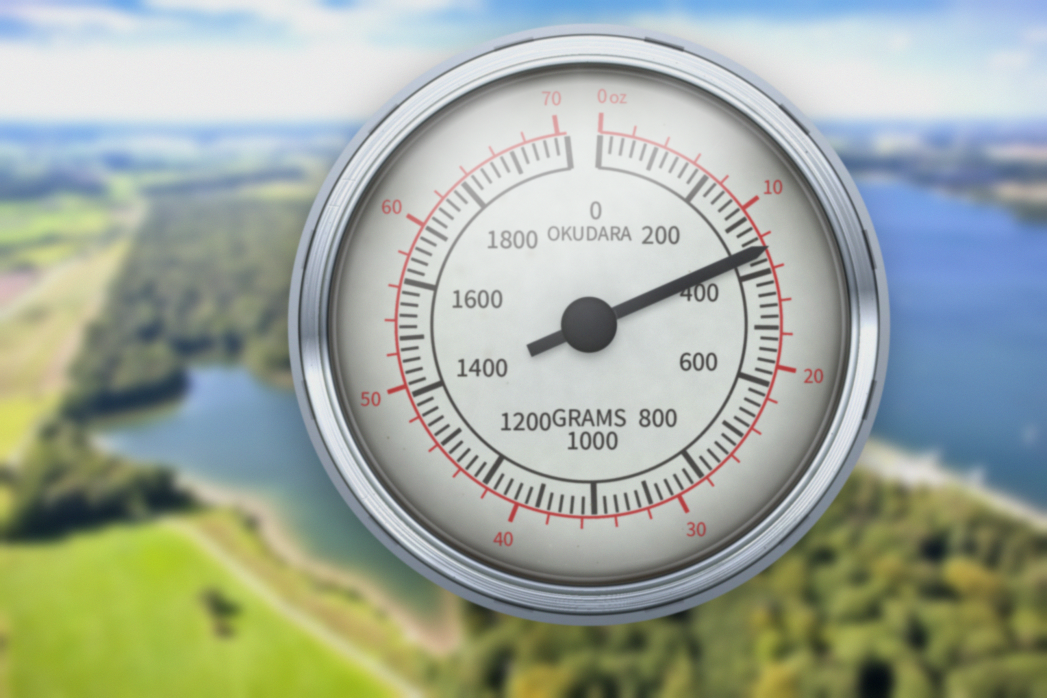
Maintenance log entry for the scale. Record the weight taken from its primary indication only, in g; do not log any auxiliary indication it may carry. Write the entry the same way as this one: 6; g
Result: 360; g
